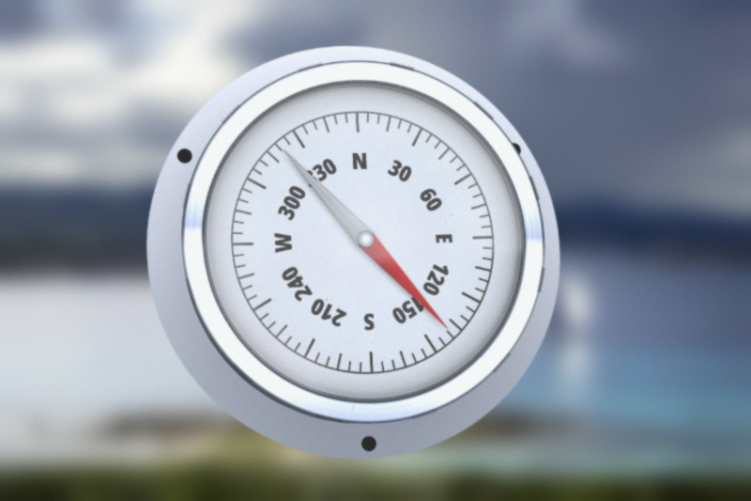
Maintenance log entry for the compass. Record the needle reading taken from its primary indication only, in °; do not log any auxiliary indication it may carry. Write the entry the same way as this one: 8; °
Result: 140; °
